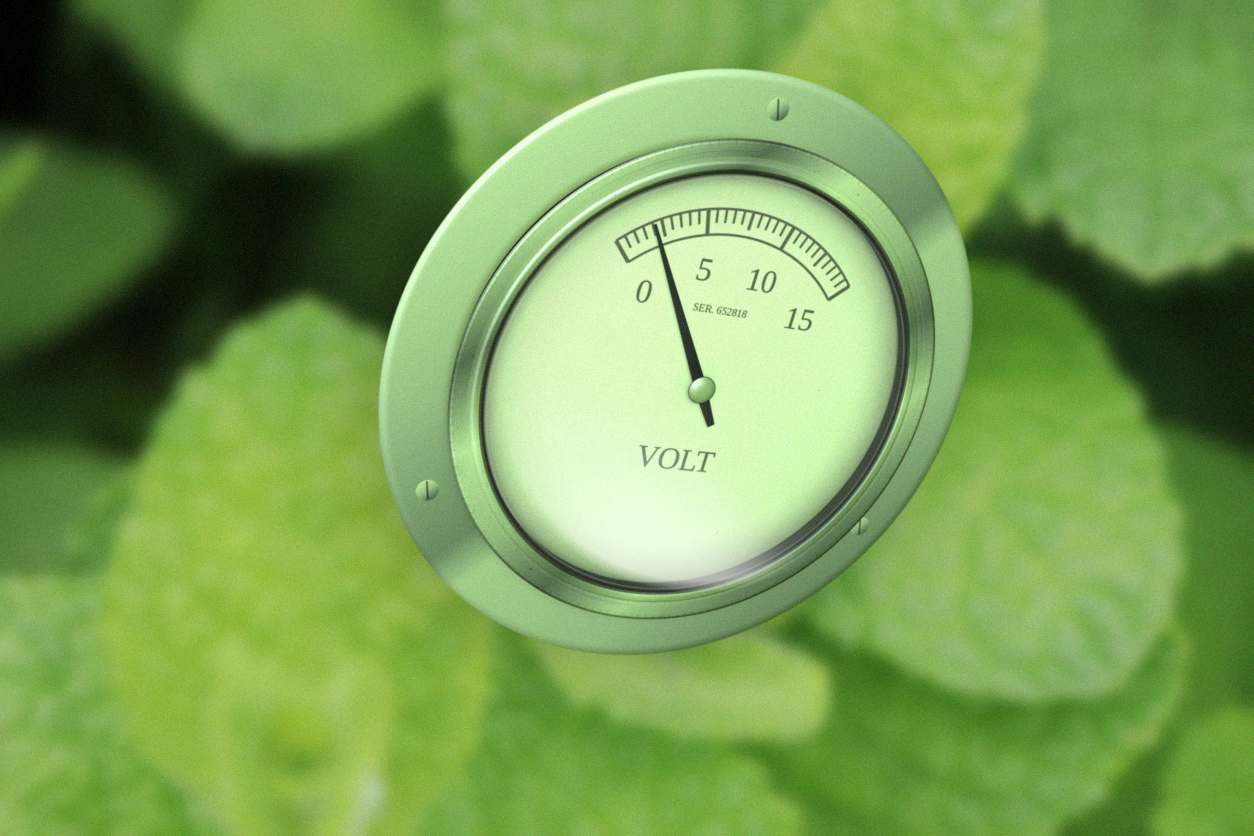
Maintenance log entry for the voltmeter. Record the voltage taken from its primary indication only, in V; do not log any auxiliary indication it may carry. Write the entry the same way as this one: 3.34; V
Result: 2; V
